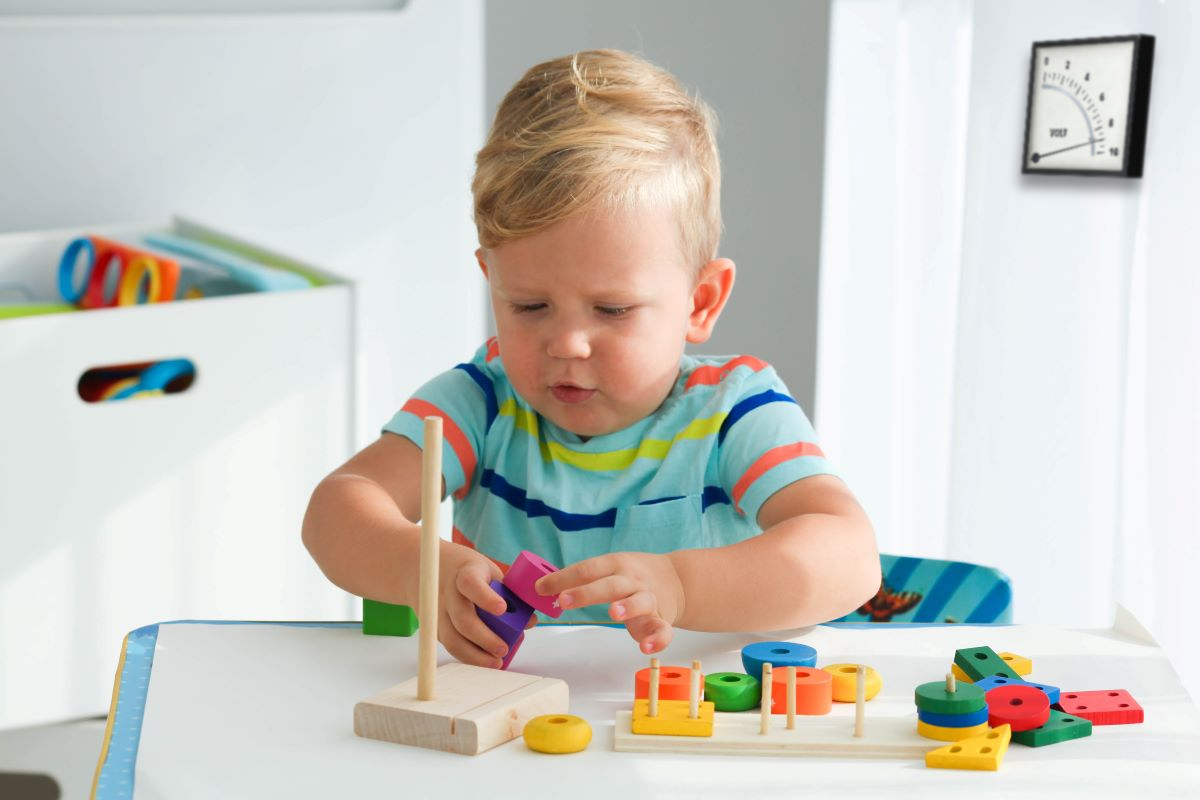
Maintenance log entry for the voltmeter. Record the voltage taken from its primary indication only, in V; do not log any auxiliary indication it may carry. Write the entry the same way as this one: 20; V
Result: 9; V
